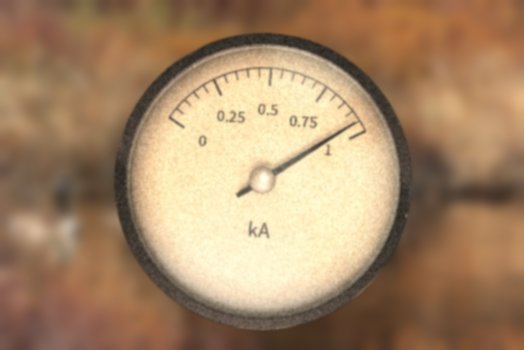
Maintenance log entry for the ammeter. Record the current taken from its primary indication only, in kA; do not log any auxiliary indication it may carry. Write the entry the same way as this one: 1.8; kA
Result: 0.95; kA
